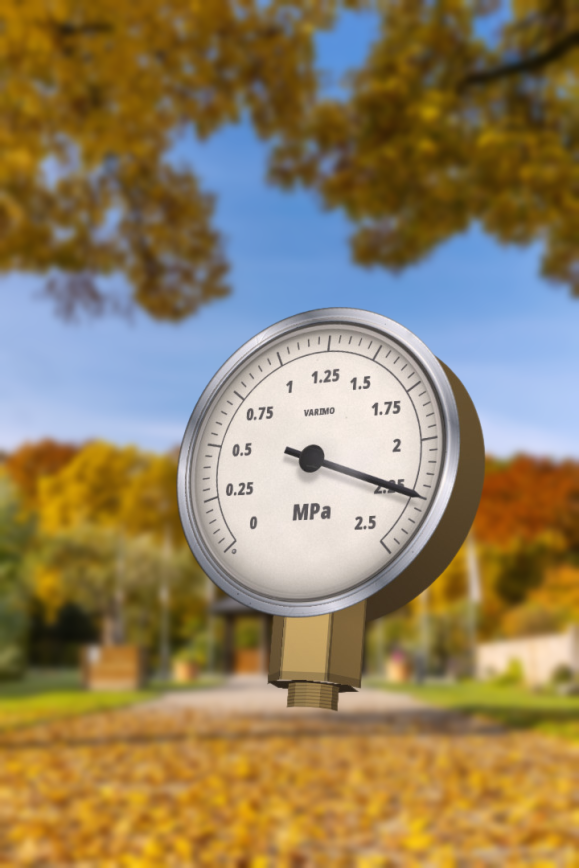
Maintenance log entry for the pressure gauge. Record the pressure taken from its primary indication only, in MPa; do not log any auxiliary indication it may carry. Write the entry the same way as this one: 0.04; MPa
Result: 2.25; MPa
